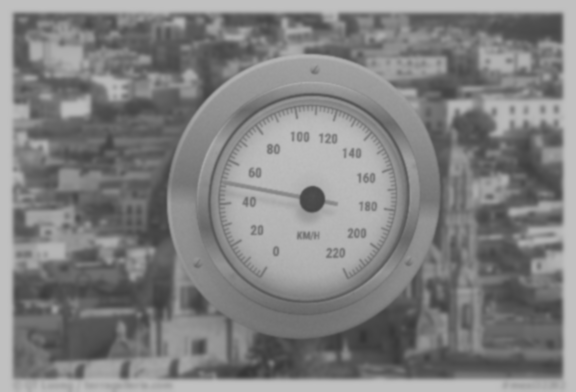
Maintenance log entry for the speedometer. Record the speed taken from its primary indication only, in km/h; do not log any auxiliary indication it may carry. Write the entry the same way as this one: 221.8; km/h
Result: 50; km/h
